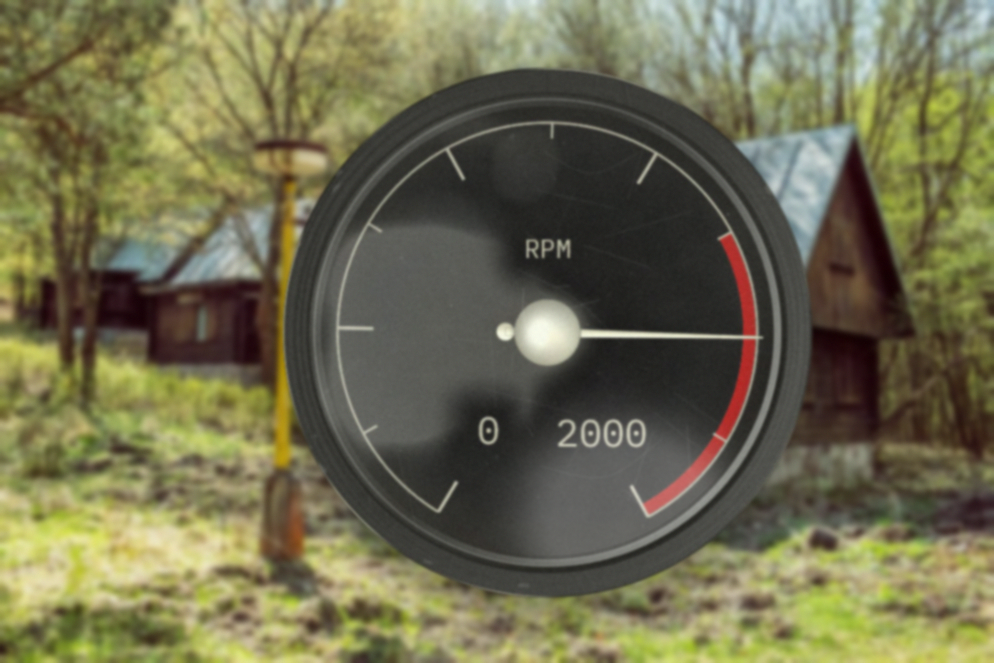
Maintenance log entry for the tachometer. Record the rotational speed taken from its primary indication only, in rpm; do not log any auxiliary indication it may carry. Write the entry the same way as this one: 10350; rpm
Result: 1600; rpm
